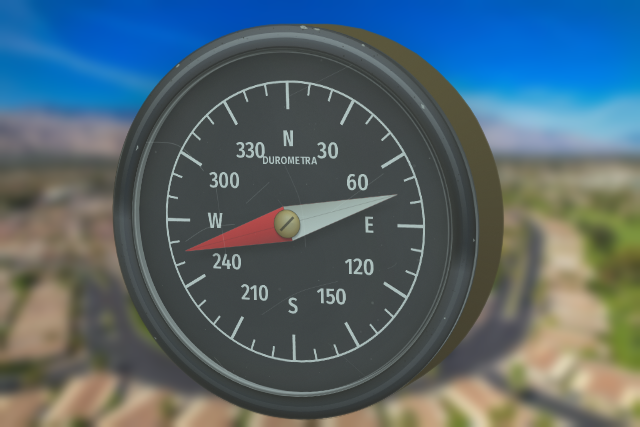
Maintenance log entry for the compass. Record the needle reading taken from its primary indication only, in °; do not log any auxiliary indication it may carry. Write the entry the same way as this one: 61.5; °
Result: 255; °
